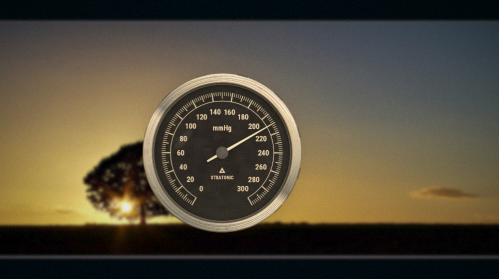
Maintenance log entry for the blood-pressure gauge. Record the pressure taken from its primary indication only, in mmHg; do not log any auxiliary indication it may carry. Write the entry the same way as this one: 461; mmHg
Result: 210; mmHg
